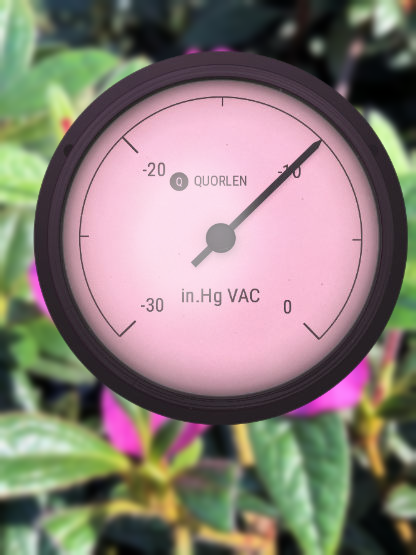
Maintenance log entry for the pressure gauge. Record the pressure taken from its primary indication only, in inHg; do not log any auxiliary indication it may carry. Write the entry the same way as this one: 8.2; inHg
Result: -10; inHg
